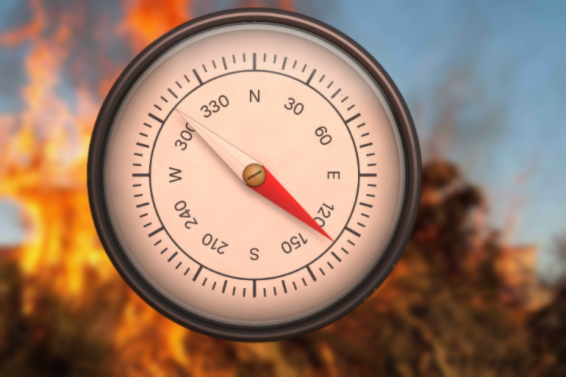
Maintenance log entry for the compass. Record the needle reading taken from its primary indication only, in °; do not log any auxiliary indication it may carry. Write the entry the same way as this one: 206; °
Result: 130; °
